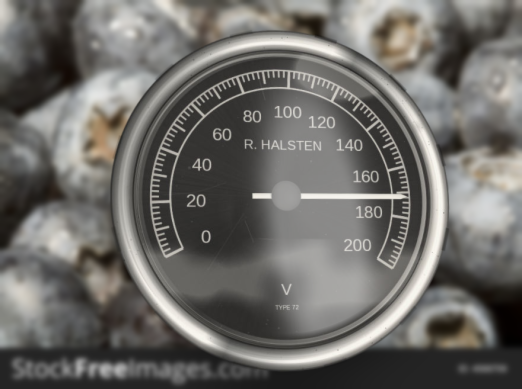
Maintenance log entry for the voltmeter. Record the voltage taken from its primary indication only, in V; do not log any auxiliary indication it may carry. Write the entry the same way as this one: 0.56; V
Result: 172; V
